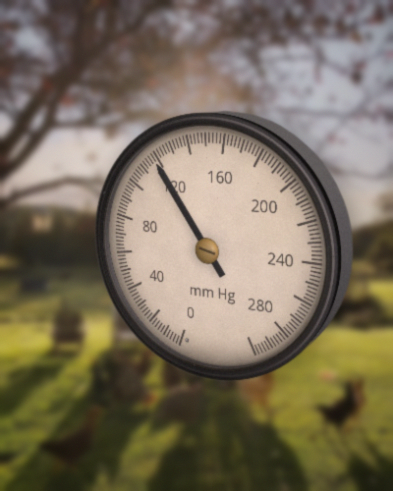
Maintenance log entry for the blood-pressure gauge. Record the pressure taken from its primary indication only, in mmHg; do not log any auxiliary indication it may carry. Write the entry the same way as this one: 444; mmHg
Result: 120; mmHg
